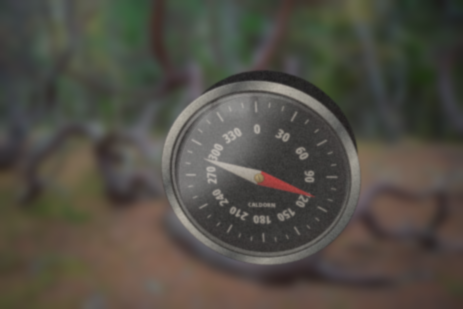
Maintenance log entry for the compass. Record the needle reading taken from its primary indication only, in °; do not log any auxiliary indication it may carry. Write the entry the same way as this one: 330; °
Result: 110; °
